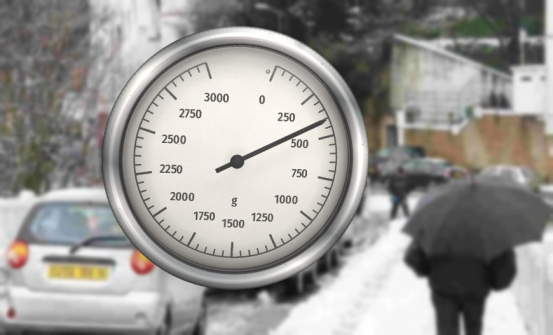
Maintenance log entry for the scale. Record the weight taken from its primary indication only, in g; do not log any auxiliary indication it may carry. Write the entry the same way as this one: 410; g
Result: 400; g
